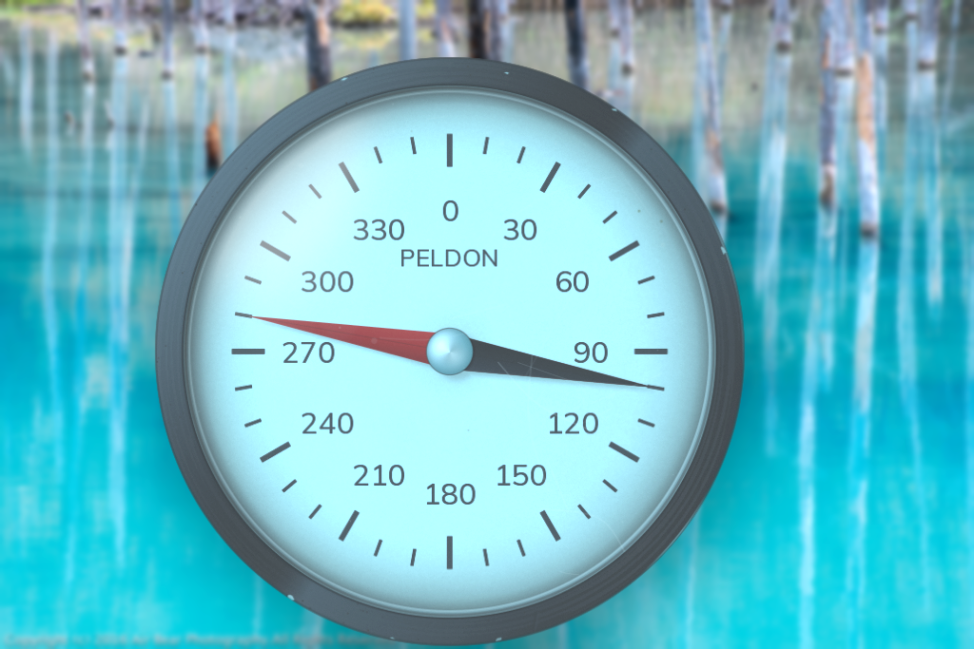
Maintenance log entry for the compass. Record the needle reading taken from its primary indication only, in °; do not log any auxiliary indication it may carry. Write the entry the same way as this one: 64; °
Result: 280; °
